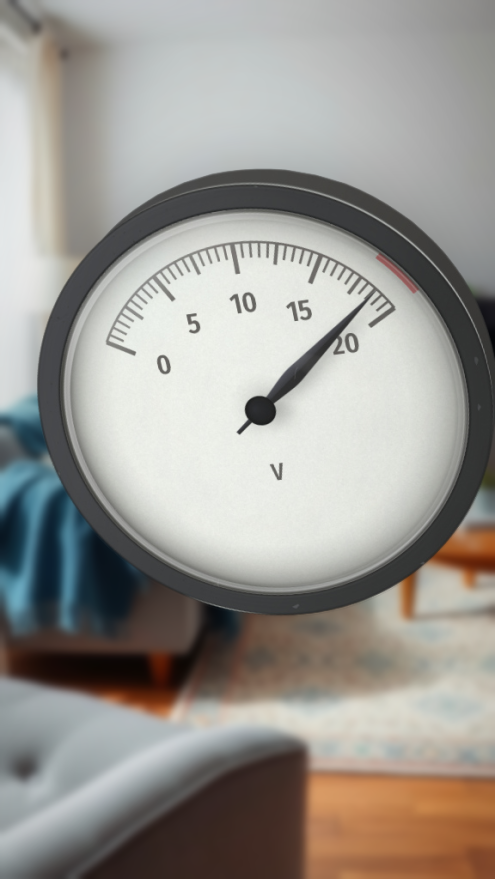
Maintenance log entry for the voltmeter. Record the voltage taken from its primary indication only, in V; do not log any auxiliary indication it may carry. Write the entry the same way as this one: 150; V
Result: 18.5; V
